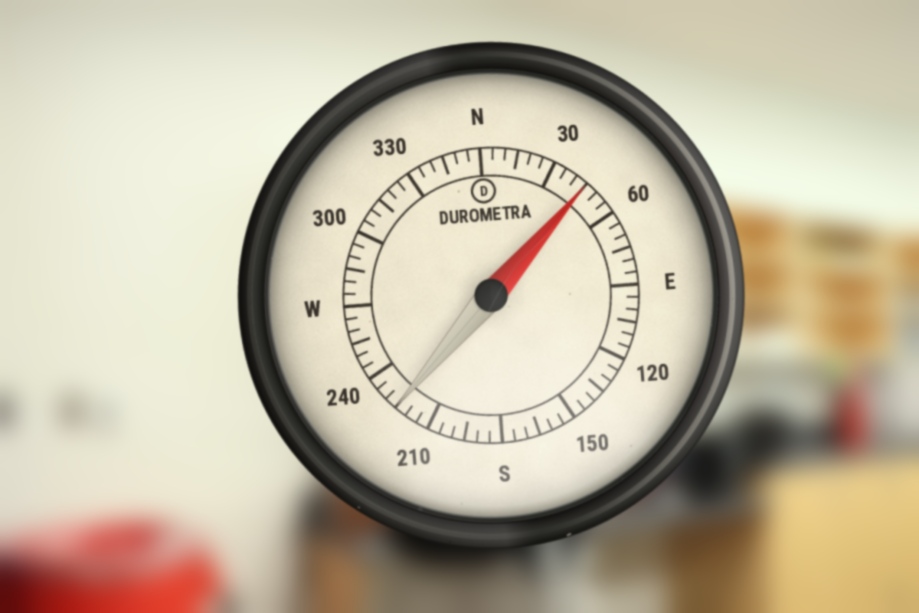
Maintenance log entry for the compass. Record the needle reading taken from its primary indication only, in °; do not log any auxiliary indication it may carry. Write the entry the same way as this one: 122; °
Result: 45; °
